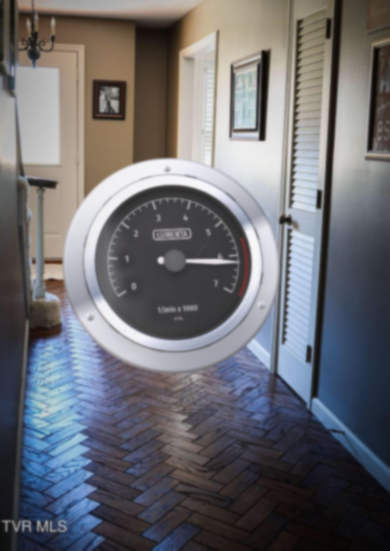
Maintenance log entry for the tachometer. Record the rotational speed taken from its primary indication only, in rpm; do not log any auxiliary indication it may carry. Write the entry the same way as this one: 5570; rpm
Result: 6200; rpm
